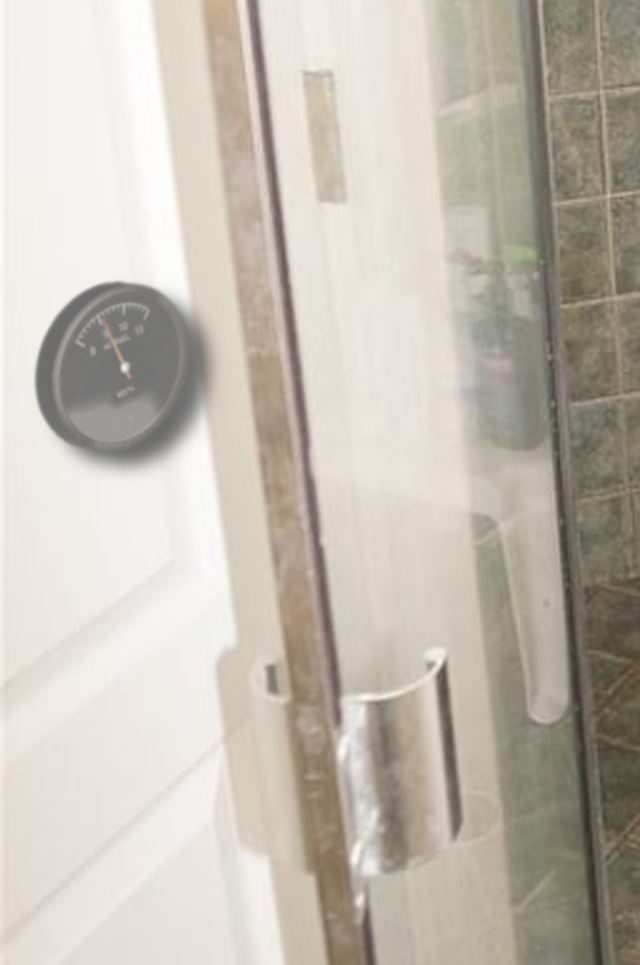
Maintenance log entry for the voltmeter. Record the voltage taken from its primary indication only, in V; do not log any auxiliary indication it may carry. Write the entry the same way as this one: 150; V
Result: 5; V
